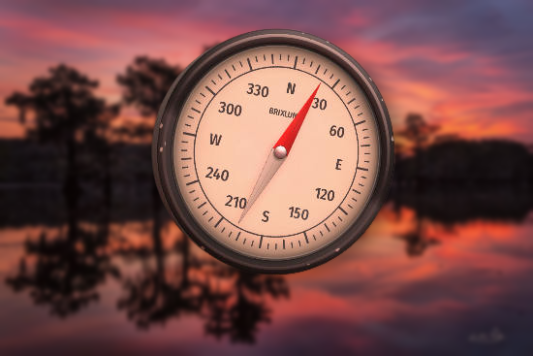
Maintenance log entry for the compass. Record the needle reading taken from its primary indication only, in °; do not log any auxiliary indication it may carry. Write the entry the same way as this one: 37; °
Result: 20; °
